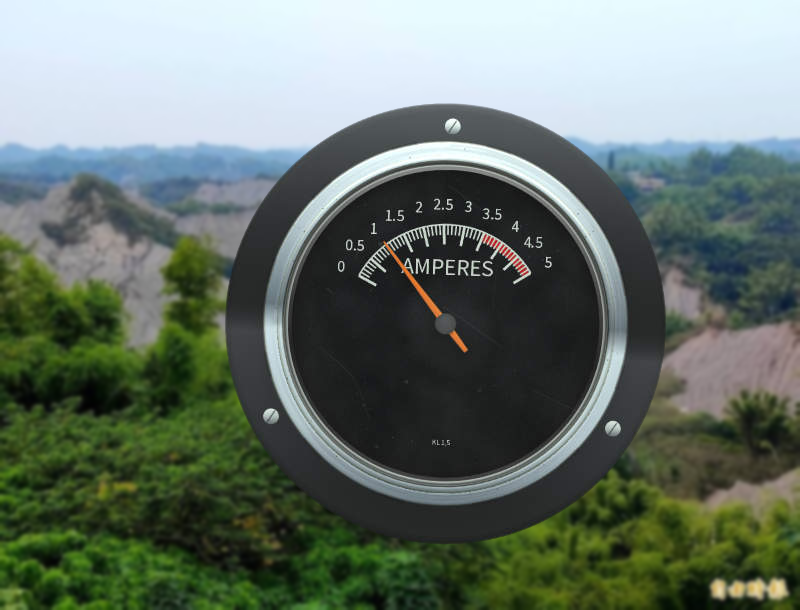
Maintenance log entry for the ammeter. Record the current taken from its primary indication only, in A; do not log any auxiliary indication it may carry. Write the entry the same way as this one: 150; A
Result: 1; A
